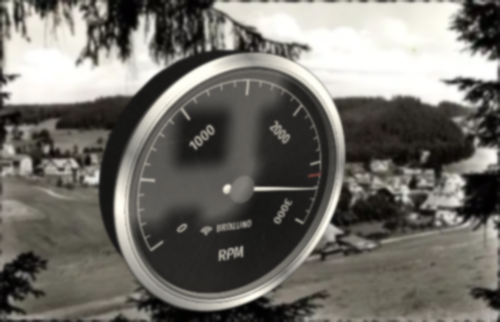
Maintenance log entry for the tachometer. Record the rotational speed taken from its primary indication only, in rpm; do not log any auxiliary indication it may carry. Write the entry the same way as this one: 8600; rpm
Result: 2700; rpm
